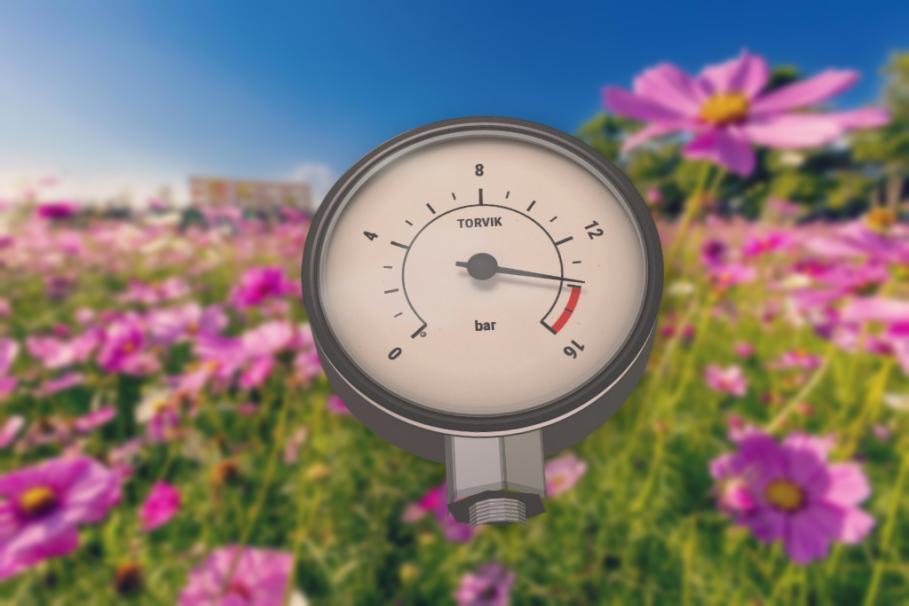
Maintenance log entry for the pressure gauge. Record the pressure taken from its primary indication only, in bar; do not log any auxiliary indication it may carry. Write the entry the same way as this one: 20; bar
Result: 14; bar
